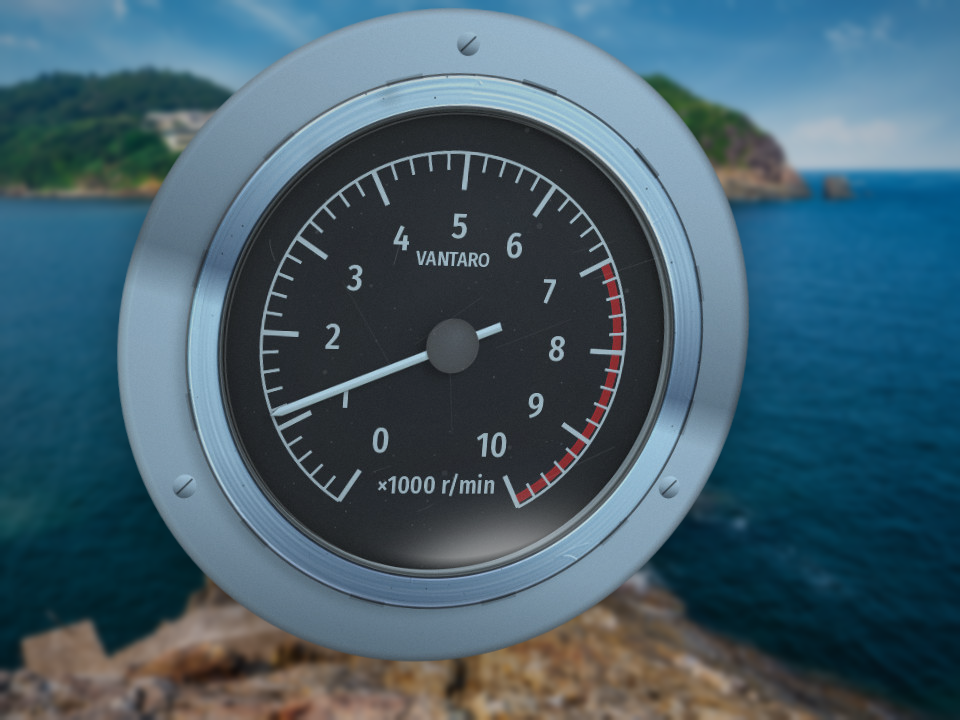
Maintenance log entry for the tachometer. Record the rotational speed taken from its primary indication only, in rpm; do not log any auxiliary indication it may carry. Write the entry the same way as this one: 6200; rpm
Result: 1200; rpm
